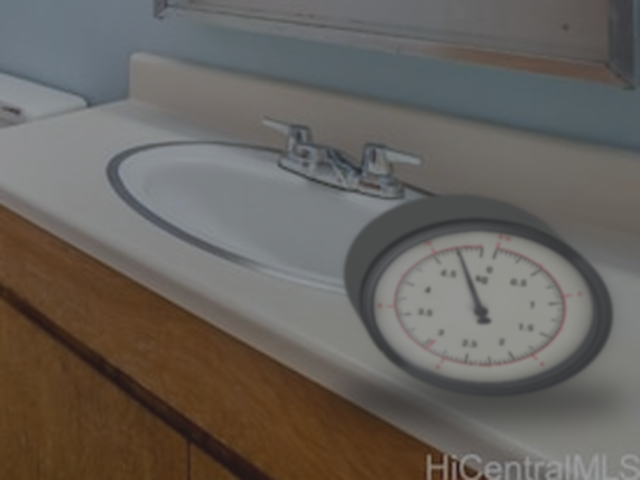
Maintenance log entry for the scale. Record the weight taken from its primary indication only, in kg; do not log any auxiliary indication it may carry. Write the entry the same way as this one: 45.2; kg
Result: 4.75; kg
